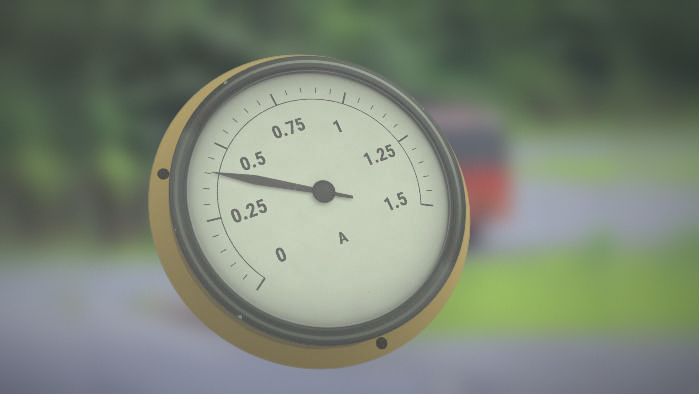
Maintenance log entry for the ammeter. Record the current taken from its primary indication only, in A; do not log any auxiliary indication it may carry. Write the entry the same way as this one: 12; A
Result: 0.4; A
